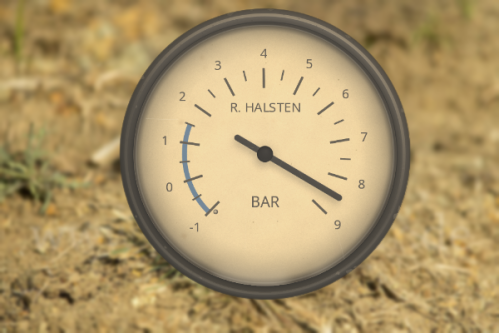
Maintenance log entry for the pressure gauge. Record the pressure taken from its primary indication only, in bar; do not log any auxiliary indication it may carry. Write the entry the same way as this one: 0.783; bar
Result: 8.5; bar
